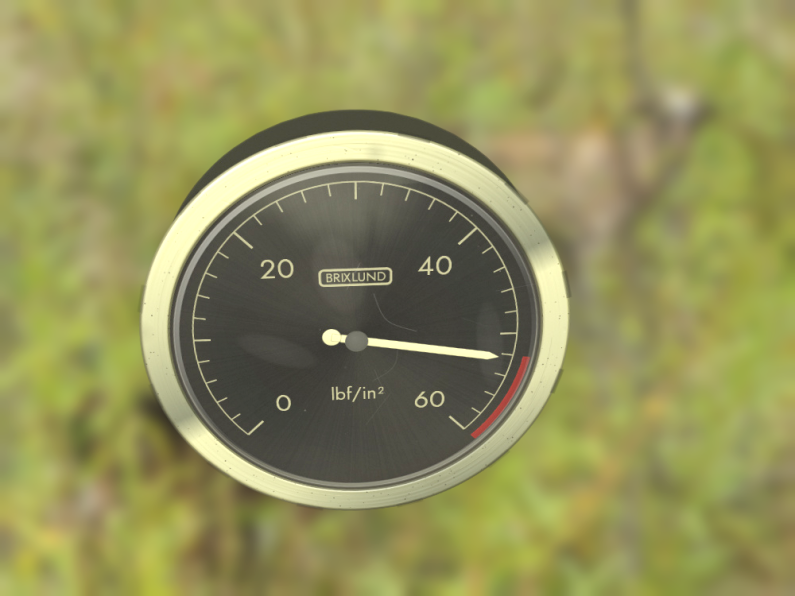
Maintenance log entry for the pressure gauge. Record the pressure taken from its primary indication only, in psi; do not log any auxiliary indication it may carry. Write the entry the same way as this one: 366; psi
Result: 52; psi
